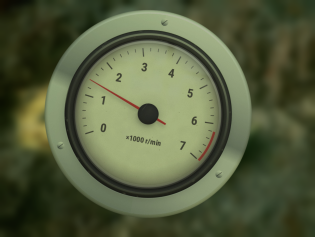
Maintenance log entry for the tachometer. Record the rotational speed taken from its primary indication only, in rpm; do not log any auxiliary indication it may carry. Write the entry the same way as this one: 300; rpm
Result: 1400; rpm
